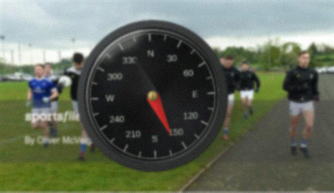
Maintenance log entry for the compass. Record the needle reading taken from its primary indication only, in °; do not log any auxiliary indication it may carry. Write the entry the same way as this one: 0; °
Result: 157.5; °
